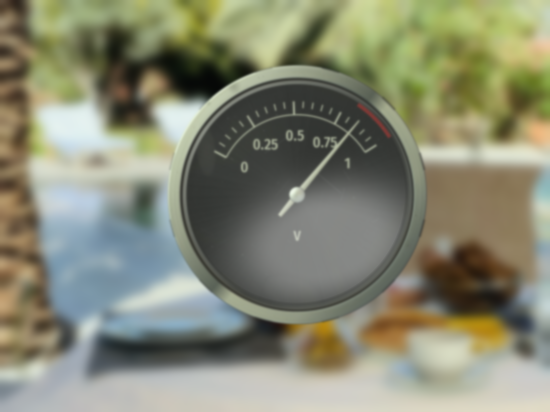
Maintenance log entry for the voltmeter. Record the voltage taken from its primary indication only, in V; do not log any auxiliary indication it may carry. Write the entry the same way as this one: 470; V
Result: 0.85; V
